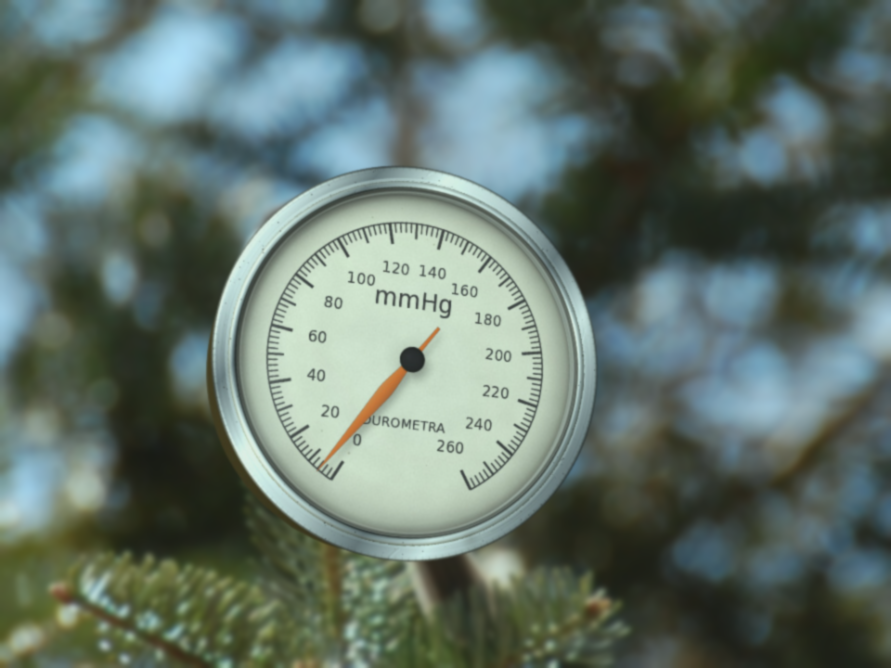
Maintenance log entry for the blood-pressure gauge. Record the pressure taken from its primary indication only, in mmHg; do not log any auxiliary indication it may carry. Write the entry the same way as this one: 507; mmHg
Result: 6; mmHg
